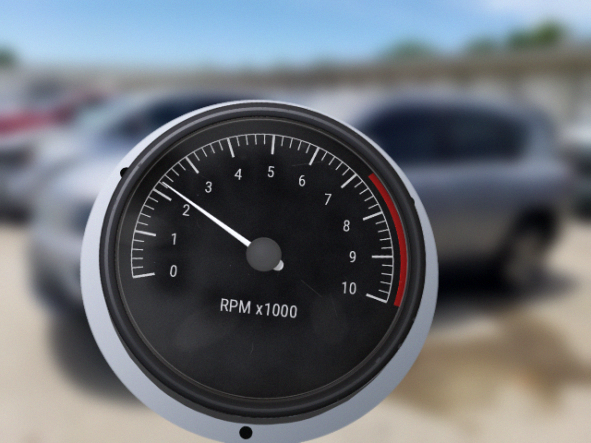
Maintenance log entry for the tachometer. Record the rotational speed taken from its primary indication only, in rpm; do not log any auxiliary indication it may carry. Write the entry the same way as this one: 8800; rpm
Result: 2200; rpm
